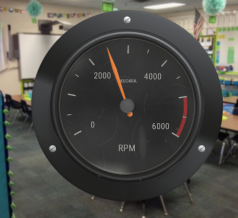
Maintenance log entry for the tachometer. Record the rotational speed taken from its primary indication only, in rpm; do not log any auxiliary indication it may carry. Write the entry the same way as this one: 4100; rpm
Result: 2500; rpm
